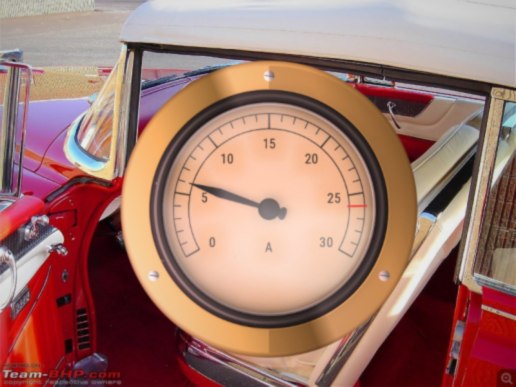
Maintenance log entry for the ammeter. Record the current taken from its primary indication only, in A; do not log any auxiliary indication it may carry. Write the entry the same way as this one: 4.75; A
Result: 6; A
